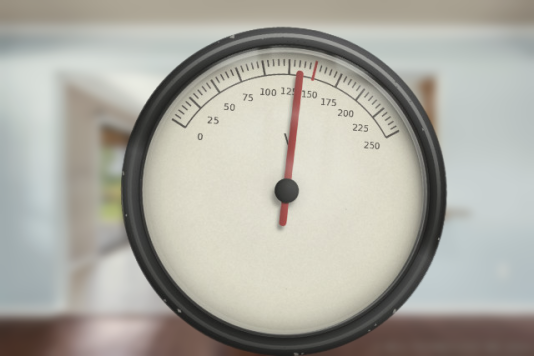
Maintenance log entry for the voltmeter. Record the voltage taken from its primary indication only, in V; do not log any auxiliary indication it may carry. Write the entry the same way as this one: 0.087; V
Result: 135; V
